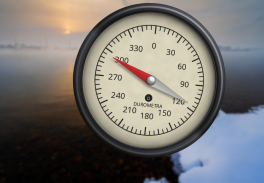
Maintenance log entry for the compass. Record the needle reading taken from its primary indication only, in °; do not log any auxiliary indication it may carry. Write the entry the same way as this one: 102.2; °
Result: 295; °
